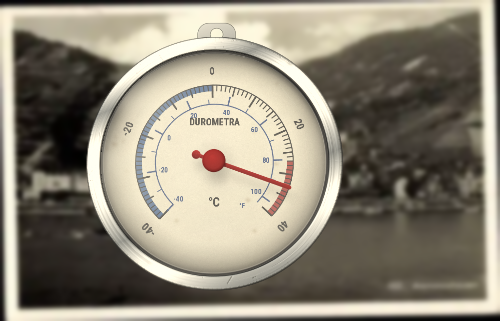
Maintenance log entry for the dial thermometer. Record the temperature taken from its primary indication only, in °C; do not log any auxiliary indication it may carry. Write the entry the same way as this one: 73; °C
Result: 33; °C
